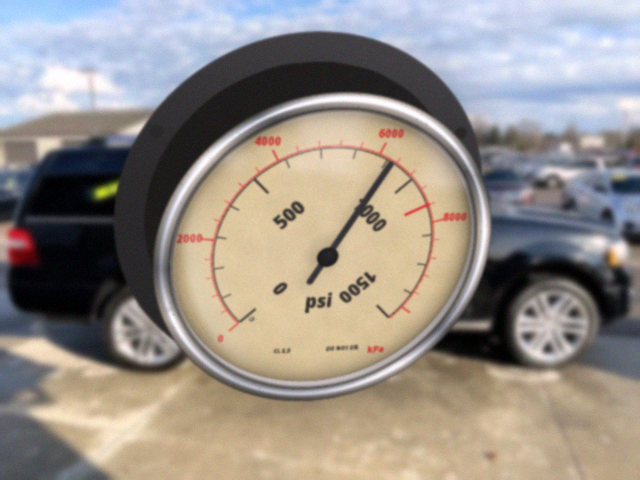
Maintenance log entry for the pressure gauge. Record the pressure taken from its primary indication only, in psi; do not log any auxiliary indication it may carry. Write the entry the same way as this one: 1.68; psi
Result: 900; psi
